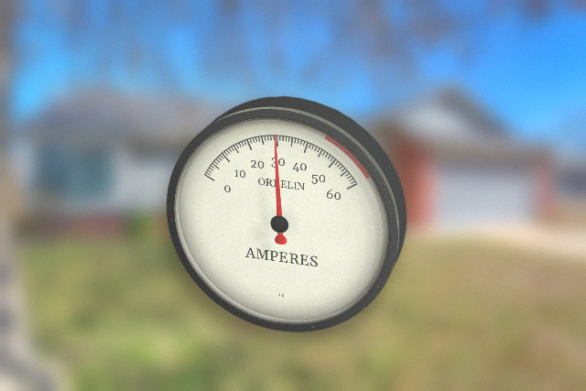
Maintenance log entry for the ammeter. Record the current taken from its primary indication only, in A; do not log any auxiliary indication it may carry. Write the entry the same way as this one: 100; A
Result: 30; A
